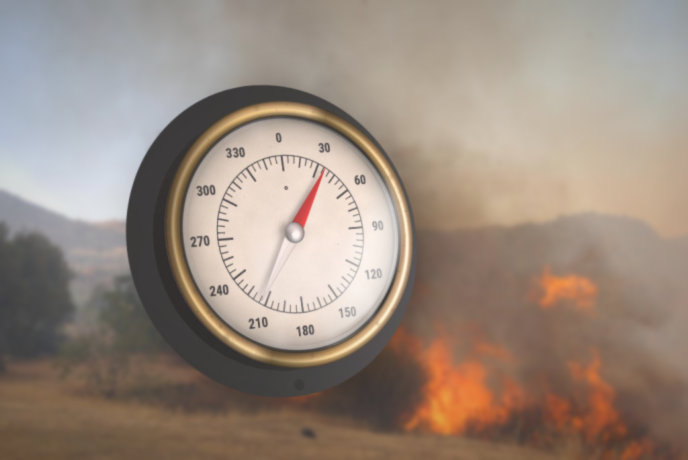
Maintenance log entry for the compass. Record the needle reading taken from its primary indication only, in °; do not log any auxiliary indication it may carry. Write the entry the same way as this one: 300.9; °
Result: 35; °
